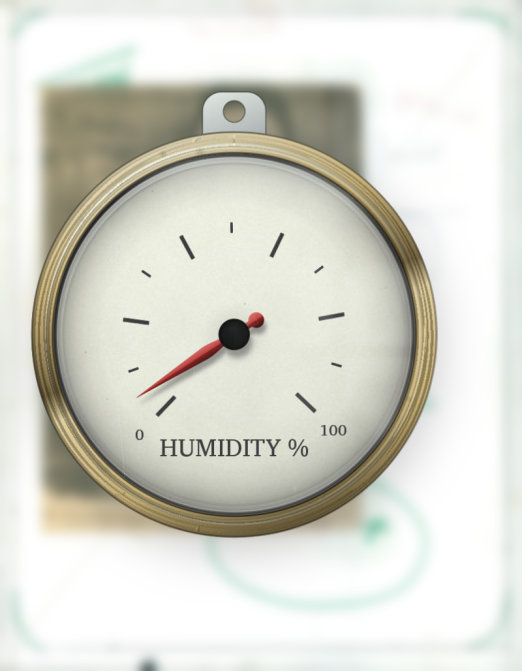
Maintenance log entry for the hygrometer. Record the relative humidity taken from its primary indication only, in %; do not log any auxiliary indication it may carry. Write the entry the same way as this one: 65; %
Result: 5; %
